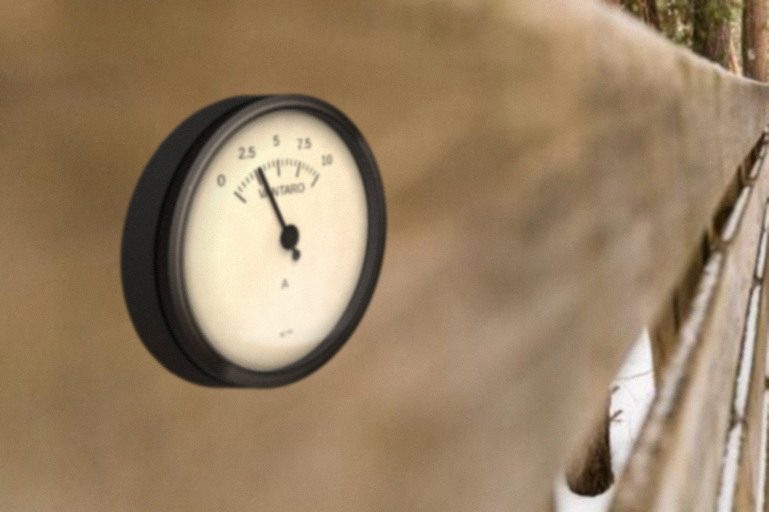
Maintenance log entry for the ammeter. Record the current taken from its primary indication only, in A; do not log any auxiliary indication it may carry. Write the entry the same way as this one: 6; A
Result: 2.5; A
